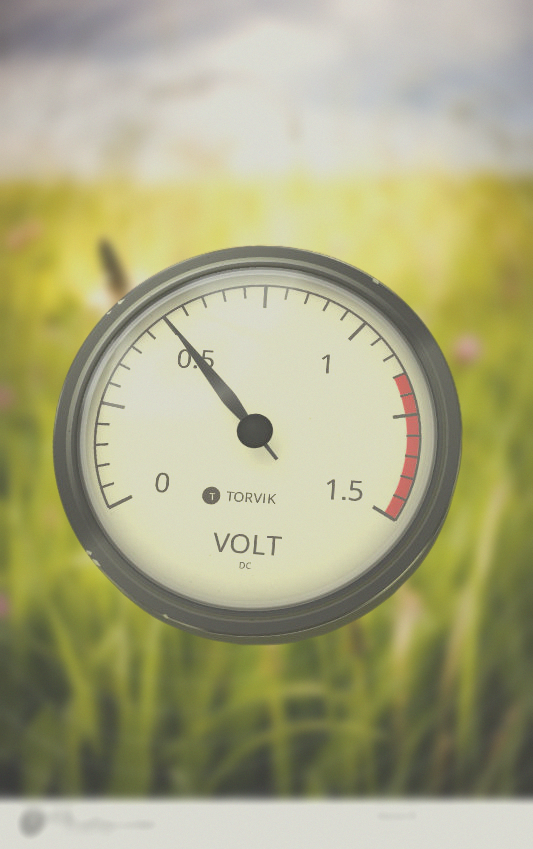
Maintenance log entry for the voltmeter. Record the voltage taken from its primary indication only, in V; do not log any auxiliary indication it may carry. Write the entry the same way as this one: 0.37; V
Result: 0.5; V
